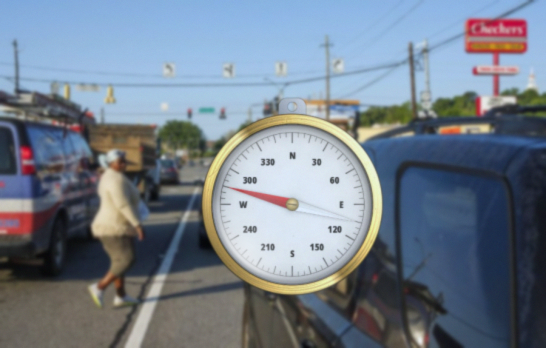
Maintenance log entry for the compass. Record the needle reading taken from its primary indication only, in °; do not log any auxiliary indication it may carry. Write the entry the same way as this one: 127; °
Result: 285; °
